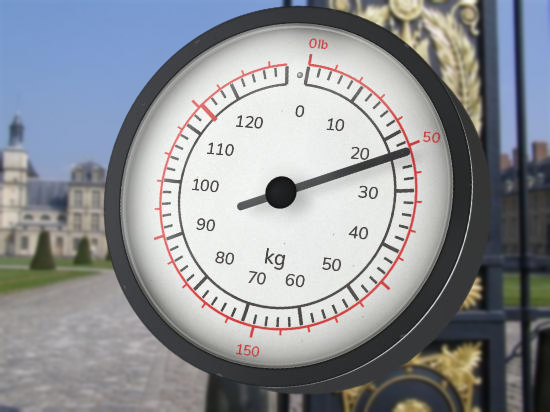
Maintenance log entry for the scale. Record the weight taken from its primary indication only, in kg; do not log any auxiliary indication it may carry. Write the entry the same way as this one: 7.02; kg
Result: 24; kg
